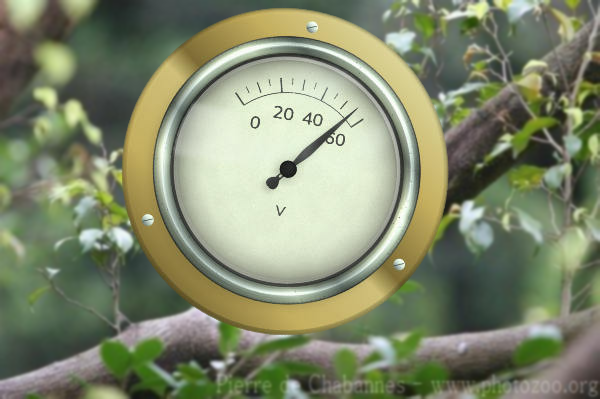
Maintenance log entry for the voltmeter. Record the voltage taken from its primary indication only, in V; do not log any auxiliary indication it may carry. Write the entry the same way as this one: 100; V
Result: 55; V
